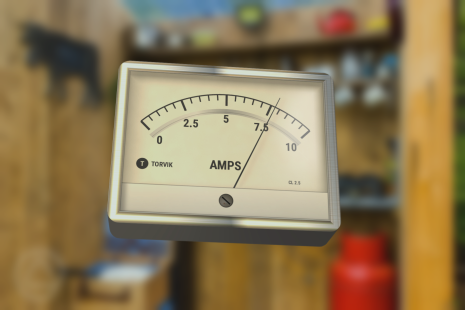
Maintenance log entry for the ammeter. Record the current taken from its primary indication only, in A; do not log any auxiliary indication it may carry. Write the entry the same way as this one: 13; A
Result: 7.75; A
